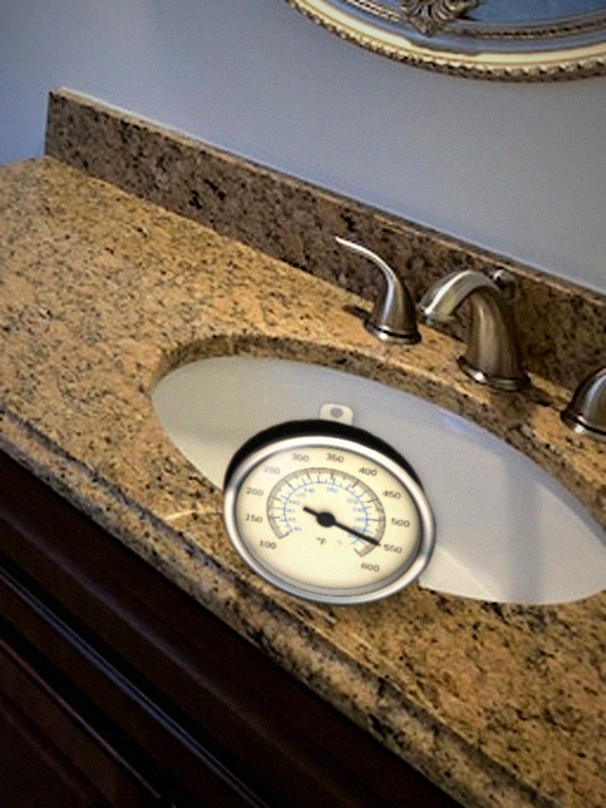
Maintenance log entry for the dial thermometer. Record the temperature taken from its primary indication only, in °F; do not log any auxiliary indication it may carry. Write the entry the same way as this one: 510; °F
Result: 550; °F
